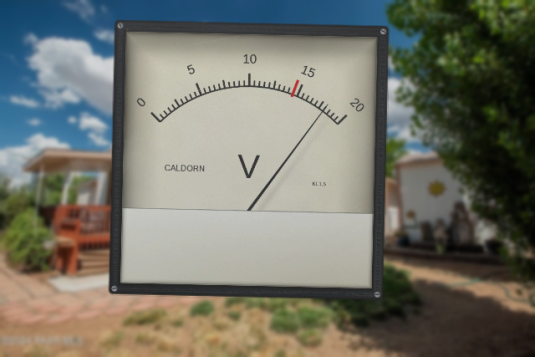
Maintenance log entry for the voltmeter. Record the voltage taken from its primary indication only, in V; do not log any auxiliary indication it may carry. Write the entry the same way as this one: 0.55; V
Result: 18; V
